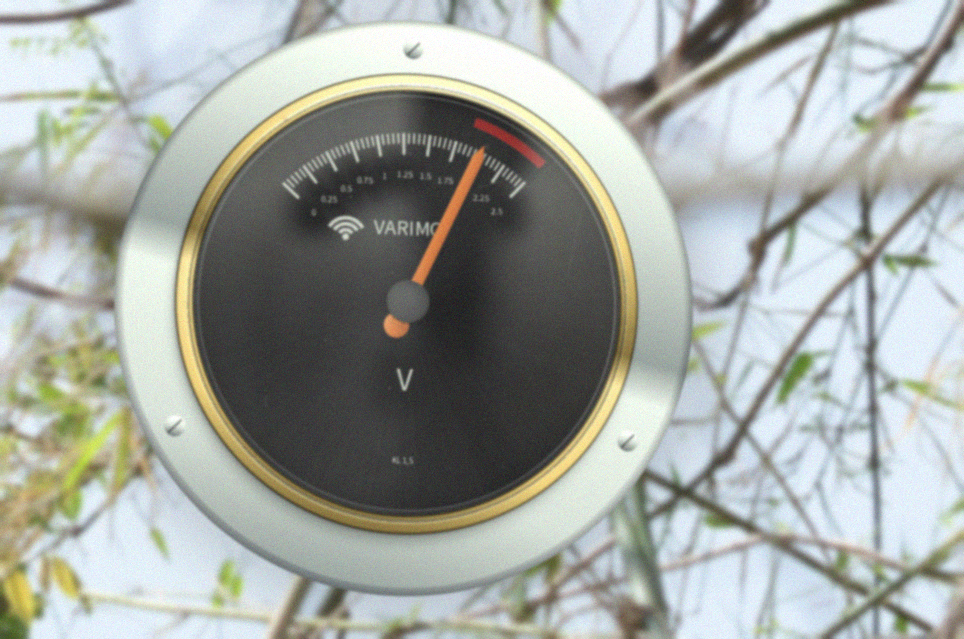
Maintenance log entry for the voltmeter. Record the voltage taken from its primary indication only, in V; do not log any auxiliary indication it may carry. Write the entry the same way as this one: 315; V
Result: 2; V
